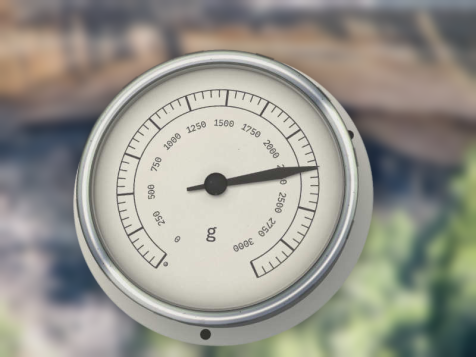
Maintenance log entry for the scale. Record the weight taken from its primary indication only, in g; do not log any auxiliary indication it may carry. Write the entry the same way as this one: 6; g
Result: 2250; g
